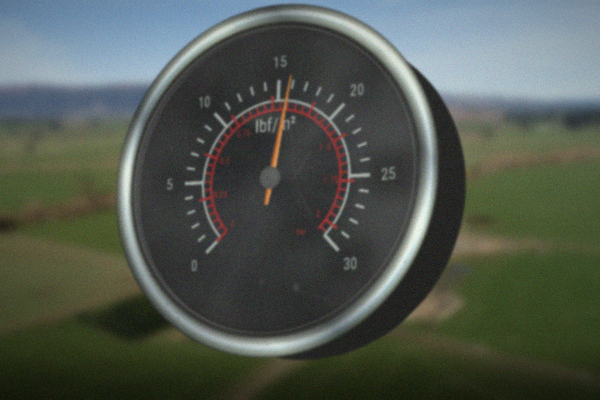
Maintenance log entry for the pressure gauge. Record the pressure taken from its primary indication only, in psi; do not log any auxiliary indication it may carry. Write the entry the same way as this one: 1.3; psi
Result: 16; psi
